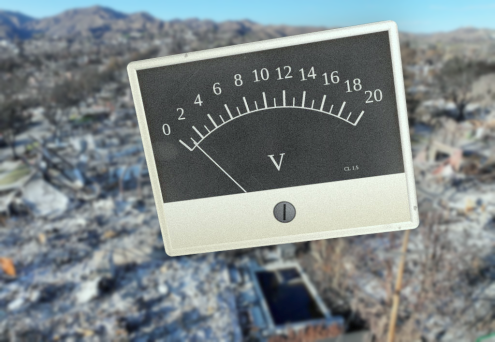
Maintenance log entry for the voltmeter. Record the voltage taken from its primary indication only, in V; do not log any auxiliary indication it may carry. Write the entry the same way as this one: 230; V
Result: 1; V
